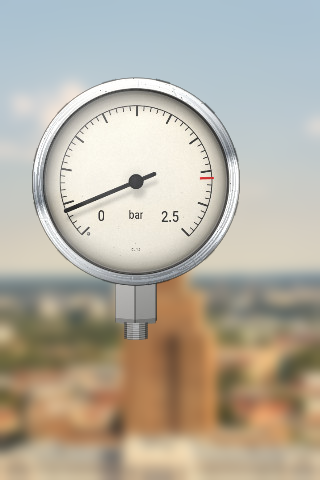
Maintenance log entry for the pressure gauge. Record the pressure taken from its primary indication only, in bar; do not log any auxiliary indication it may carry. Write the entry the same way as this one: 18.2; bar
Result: 0.2; bar
